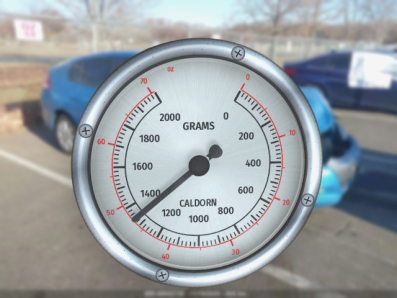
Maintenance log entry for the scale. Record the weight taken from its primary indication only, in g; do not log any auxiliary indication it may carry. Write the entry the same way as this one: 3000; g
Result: 1340; g
